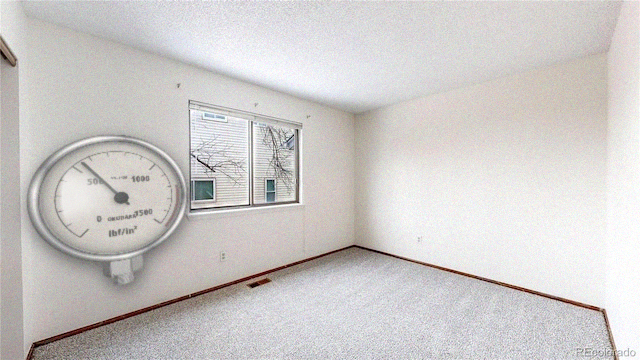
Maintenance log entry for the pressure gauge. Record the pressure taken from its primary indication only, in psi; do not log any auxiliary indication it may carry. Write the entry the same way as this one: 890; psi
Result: 550; psi
